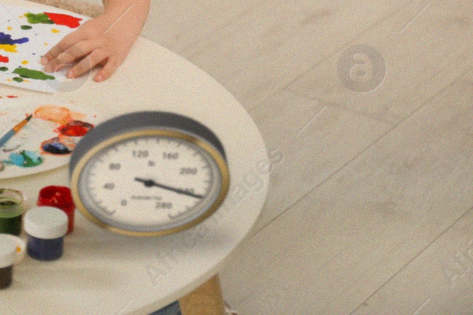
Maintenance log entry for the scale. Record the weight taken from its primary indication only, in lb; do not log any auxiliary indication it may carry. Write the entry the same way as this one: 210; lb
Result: 240; lb
